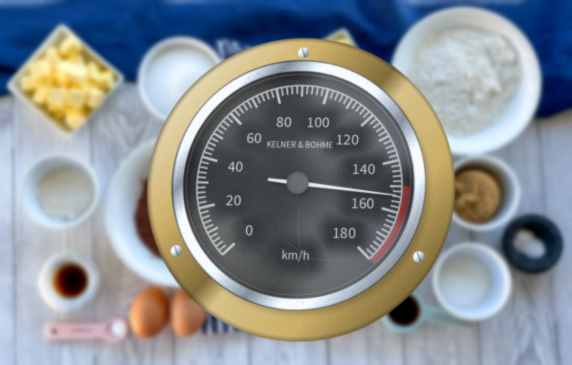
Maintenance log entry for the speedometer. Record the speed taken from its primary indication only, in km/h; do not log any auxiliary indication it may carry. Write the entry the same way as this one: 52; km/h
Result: 154; km/h
